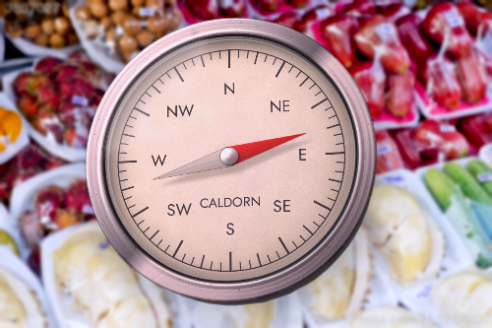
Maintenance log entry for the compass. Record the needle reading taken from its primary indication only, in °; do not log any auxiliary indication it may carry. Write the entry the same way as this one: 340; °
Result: 75; °
